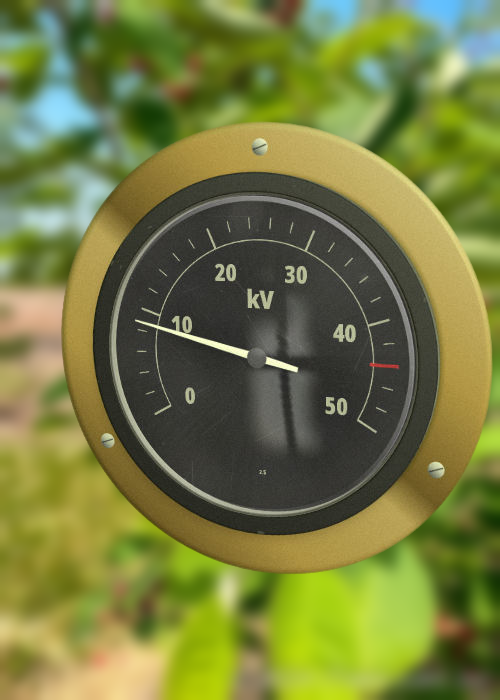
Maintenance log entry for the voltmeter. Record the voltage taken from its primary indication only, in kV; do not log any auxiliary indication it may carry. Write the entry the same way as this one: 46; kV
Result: 9; kV
